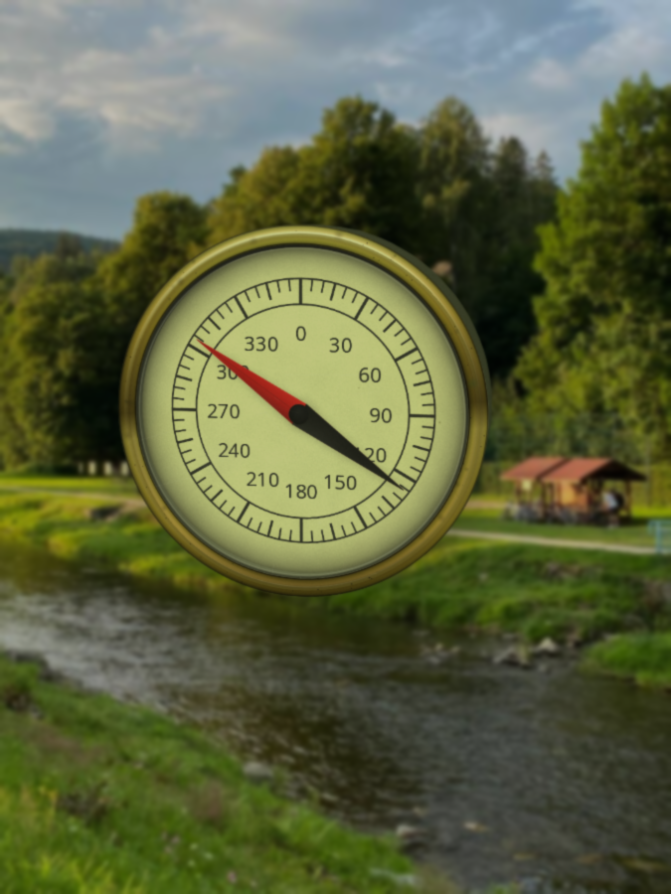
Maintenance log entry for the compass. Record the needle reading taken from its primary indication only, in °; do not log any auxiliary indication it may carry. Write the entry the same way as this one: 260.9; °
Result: 305; °
